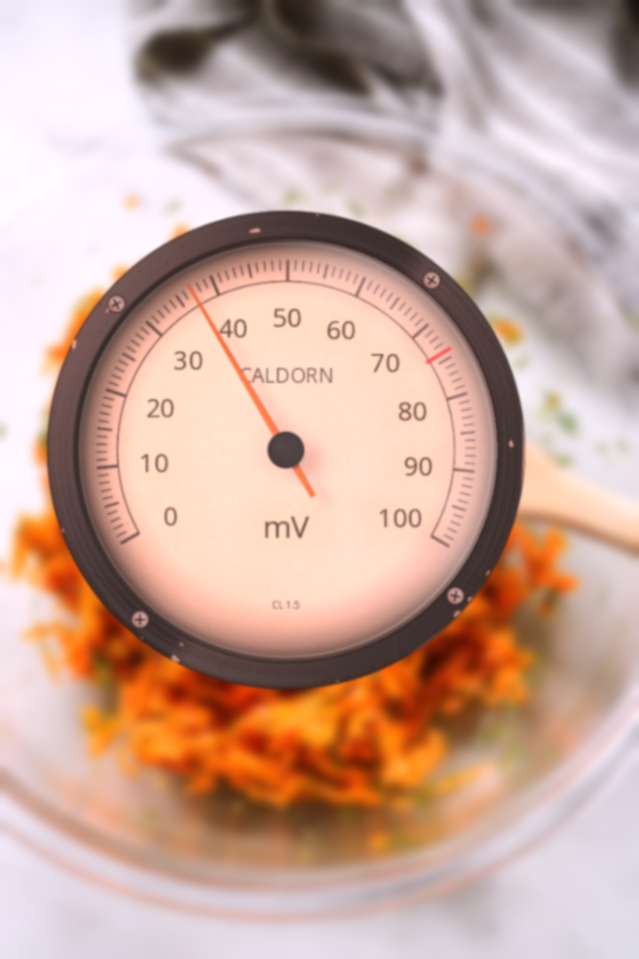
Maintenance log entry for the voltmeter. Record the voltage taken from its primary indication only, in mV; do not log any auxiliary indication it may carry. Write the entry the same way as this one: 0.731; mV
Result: 37; mV
